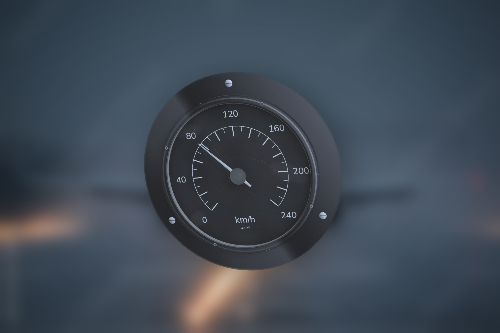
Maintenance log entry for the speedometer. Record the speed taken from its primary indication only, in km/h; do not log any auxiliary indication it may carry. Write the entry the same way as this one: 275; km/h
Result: 80; km/h
